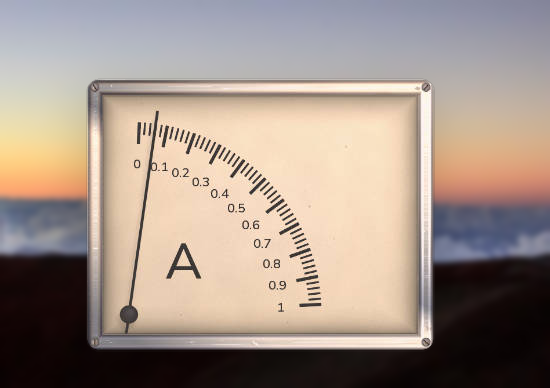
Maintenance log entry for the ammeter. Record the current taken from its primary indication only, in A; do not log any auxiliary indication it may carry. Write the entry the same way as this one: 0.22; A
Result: 0.06; A
